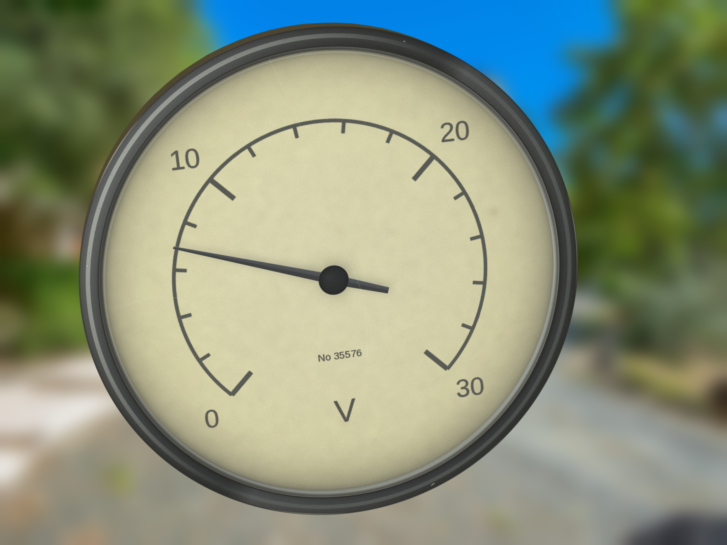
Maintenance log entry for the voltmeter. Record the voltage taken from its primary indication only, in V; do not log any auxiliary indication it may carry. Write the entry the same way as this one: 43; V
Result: 7; V
